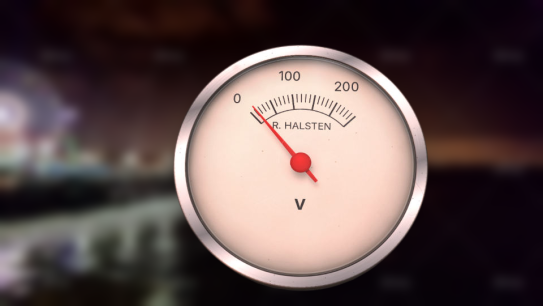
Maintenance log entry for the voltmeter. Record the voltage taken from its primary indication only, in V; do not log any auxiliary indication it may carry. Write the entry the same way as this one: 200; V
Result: 10; V
